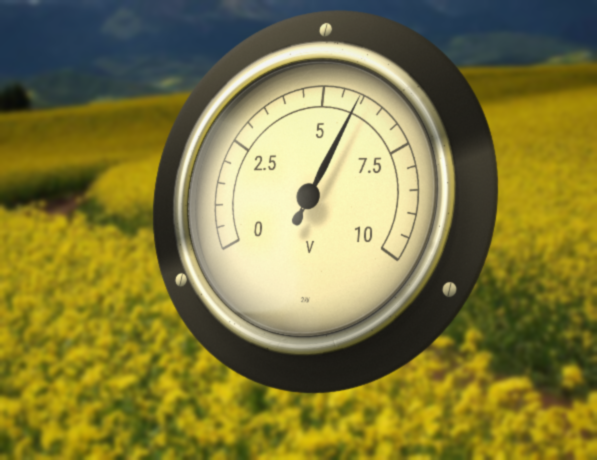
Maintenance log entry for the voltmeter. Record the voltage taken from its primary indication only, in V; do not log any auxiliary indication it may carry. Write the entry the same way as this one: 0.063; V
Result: 6; V
